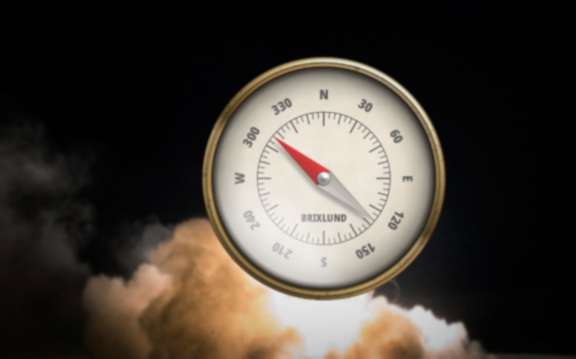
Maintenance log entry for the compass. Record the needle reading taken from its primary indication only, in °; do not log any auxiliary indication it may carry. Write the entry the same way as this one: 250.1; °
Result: 310; °
